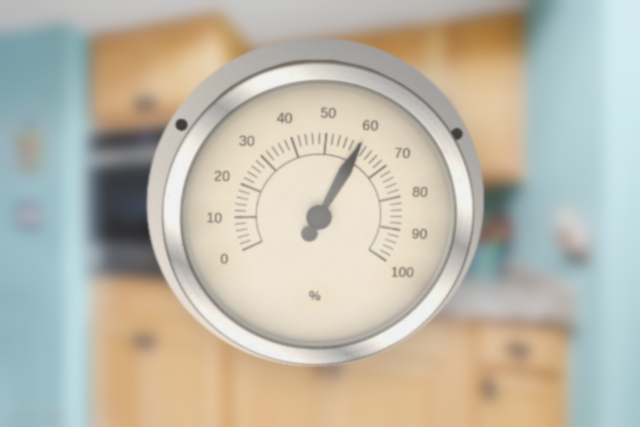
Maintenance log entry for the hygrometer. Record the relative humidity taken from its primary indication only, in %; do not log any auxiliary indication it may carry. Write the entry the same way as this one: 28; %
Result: 60; %
